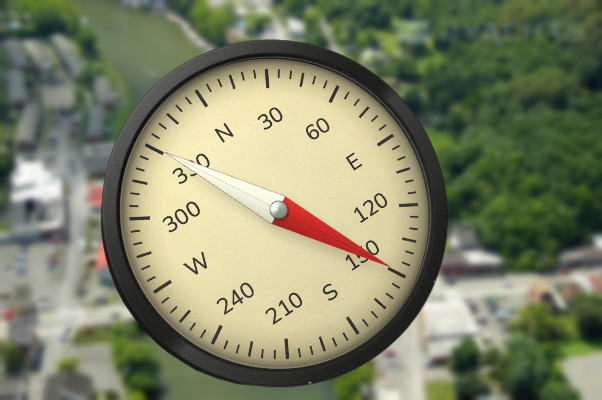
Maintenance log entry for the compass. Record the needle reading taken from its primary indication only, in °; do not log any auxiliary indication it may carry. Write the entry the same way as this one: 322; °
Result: 150; °
